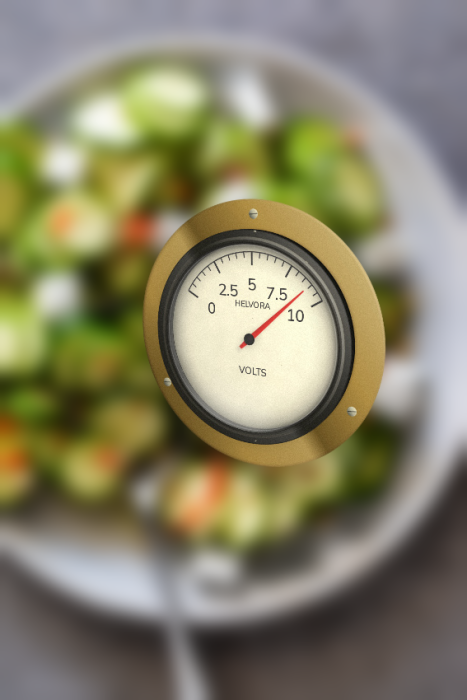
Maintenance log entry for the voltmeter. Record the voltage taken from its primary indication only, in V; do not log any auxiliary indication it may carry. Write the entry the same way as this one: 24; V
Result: 9; V
